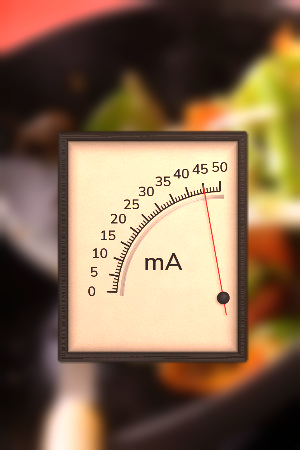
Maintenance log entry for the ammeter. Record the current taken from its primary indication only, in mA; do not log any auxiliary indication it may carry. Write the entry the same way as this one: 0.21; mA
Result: 45; mA
